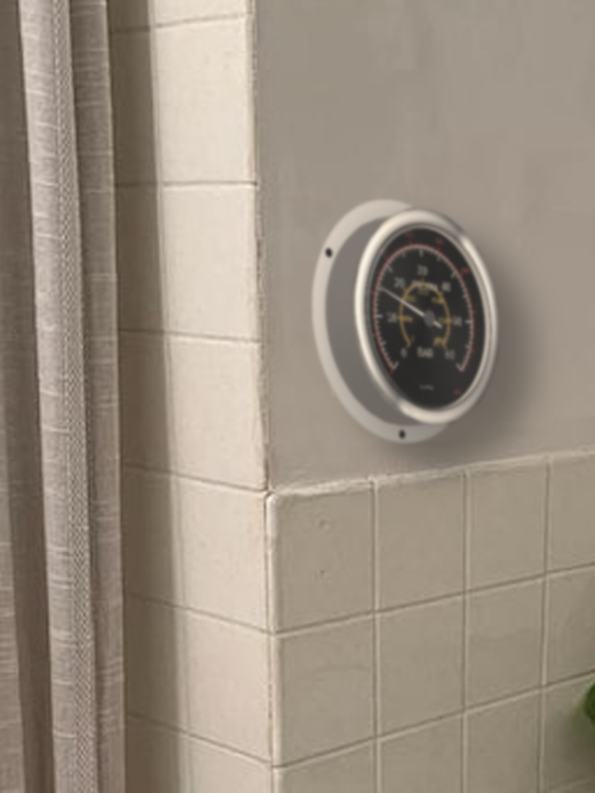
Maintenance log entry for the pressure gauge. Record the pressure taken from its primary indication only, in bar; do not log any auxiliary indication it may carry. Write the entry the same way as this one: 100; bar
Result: 15; bar
